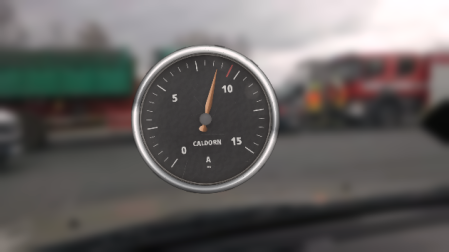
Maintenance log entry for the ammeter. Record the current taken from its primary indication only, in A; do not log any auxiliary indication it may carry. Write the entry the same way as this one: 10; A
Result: 8.75; A
